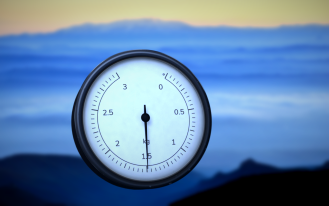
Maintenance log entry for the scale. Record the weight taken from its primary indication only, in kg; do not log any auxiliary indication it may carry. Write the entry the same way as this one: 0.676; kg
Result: 1.5; kg
